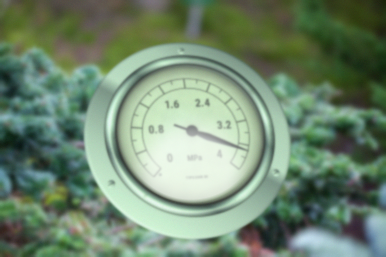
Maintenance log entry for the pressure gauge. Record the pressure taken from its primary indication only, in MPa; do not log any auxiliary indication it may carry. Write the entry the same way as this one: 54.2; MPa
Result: 3.7; MPa
